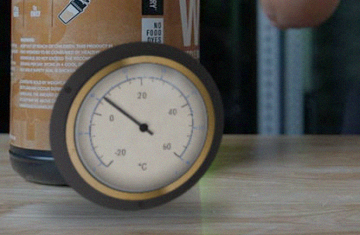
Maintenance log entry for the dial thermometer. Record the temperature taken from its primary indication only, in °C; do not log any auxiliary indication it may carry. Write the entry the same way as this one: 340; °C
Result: 6; °C
